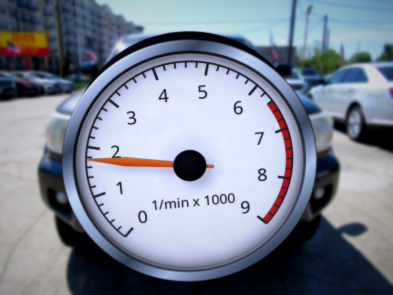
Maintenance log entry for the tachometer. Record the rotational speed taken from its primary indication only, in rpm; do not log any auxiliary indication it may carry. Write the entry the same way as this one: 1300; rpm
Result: 1800; rpm
